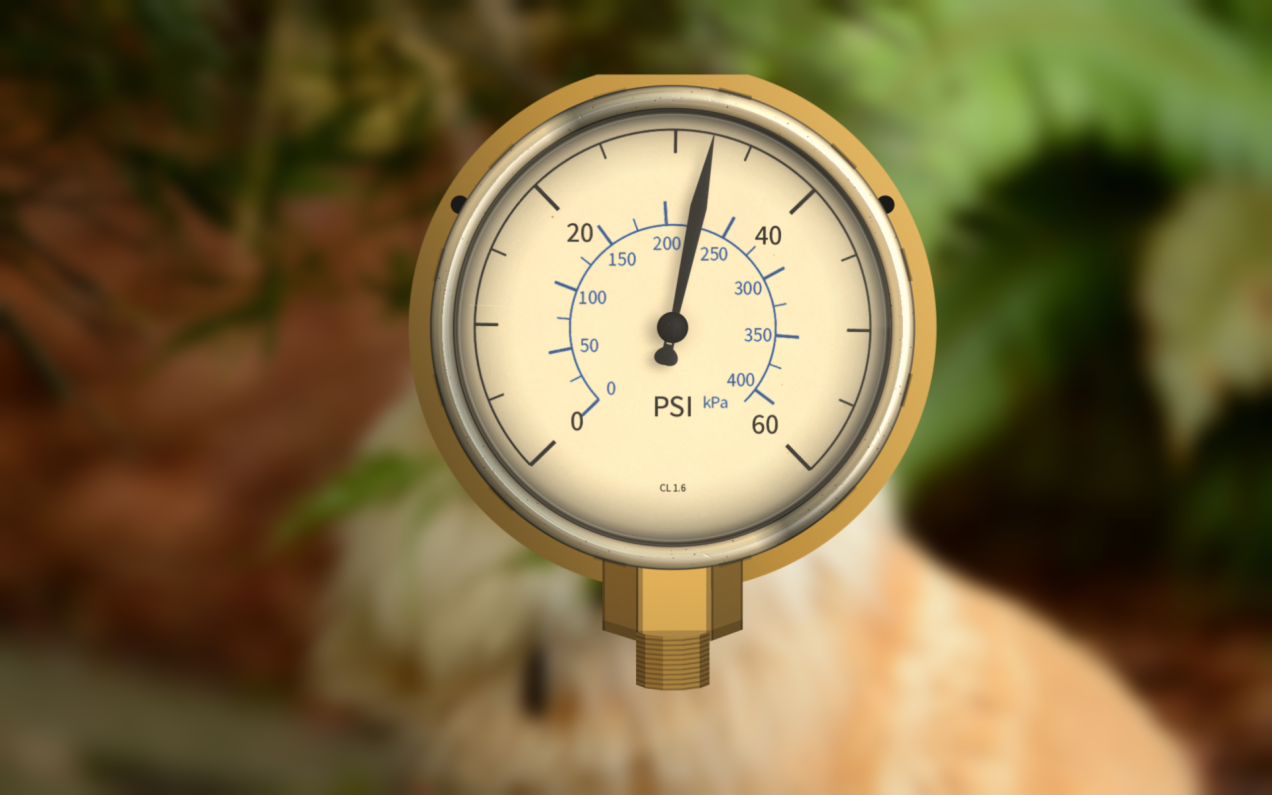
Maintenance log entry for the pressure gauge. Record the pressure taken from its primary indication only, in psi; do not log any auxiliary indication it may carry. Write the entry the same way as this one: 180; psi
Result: 32.5; psi
